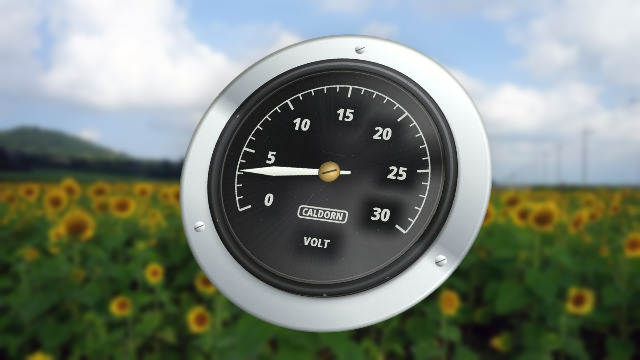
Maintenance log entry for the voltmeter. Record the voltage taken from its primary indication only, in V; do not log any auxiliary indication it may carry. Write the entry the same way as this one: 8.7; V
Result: 3; V
